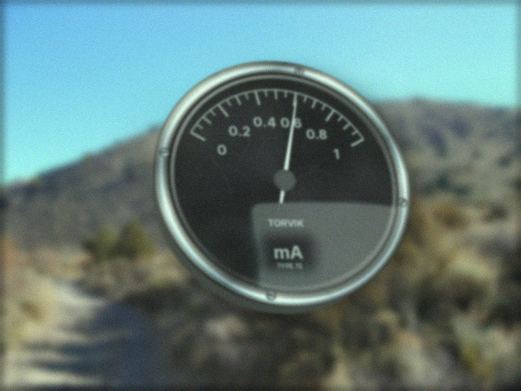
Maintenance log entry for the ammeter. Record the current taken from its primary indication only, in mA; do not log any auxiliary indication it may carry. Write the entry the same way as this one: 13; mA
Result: 0.6; mA
